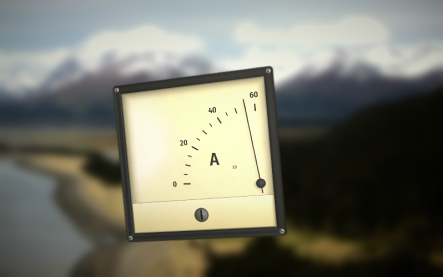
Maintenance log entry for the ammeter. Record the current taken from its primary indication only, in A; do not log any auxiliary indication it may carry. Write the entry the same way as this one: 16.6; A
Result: 55; A
